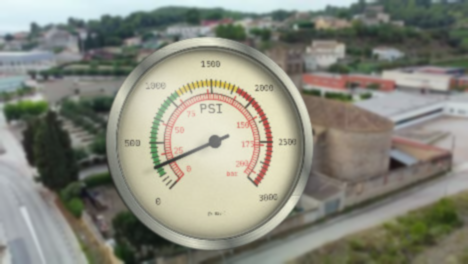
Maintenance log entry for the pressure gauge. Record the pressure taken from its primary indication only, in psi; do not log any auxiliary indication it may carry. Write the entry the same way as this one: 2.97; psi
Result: 250; psi
